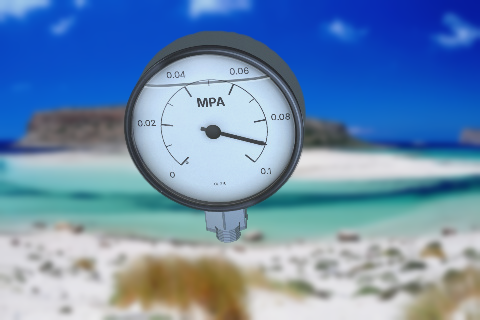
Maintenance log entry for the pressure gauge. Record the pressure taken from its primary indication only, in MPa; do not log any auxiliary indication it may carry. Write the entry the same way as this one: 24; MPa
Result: 0.09; MPa
